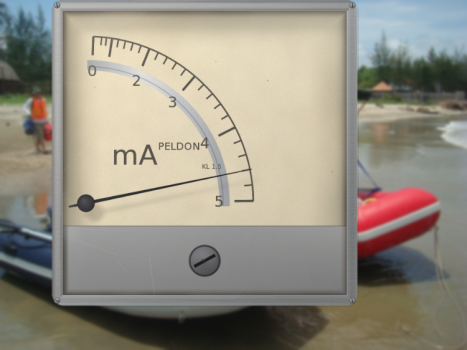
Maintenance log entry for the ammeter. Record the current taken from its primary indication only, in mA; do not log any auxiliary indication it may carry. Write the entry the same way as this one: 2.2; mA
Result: 4.6; mA
